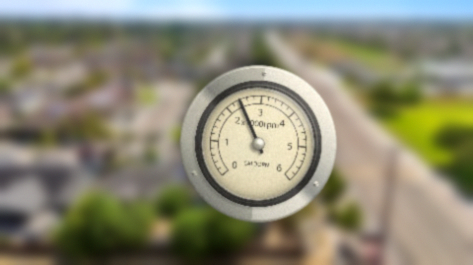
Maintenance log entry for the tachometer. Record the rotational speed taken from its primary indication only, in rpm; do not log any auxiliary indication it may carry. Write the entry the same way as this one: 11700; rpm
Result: 2400; rpm
